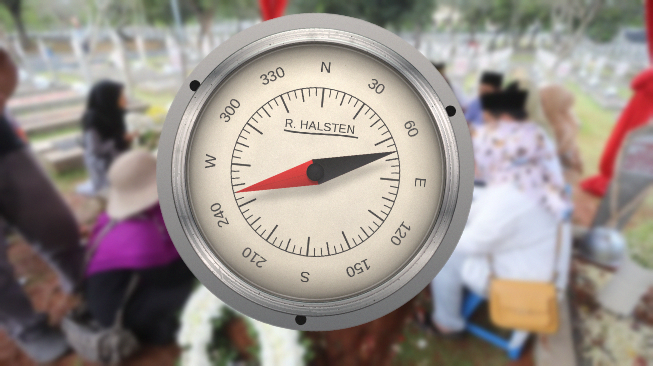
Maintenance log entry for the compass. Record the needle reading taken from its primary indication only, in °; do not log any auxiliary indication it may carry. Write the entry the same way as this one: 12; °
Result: 250; °
